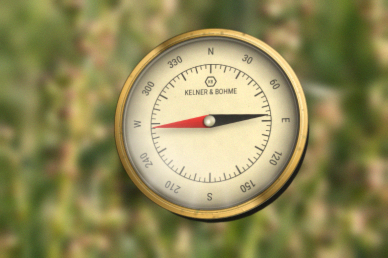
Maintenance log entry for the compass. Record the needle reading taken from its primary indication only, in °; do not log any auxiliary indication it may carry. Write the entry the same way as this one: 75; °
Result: 265; °
